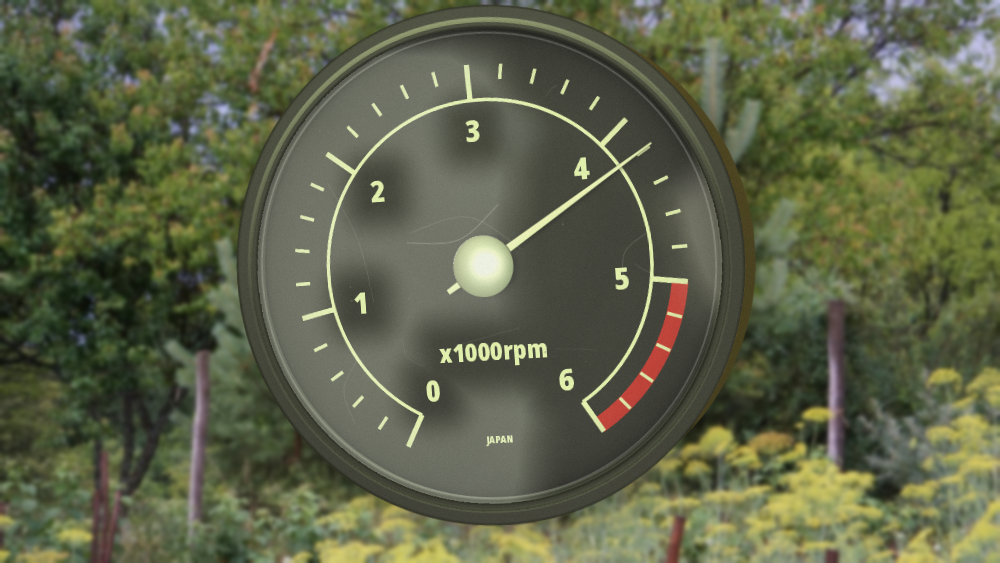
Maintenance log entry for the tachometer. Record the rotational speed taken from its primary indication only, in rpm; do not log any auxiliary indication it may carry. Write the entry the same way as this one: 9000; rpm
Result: 4200; rpm
